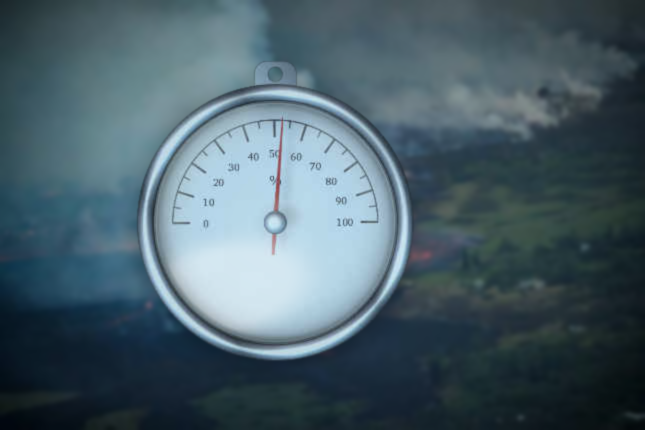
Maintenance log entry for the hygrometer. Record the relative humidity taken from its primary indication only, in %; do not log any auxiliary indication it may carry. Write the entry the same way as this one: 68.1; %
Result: 52.5; %
